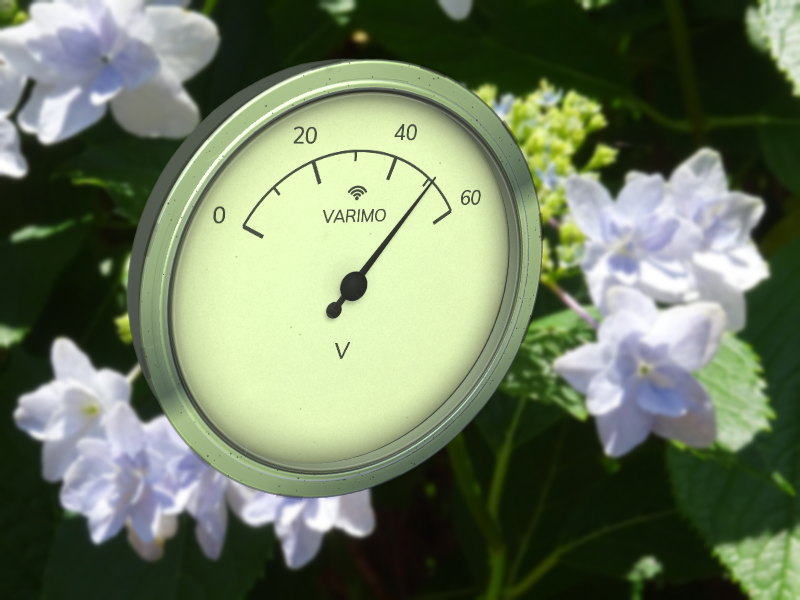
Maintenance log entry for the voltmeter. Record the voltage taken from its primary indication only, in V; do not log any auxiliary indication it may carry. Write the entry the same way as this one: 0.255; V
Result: 50; V
